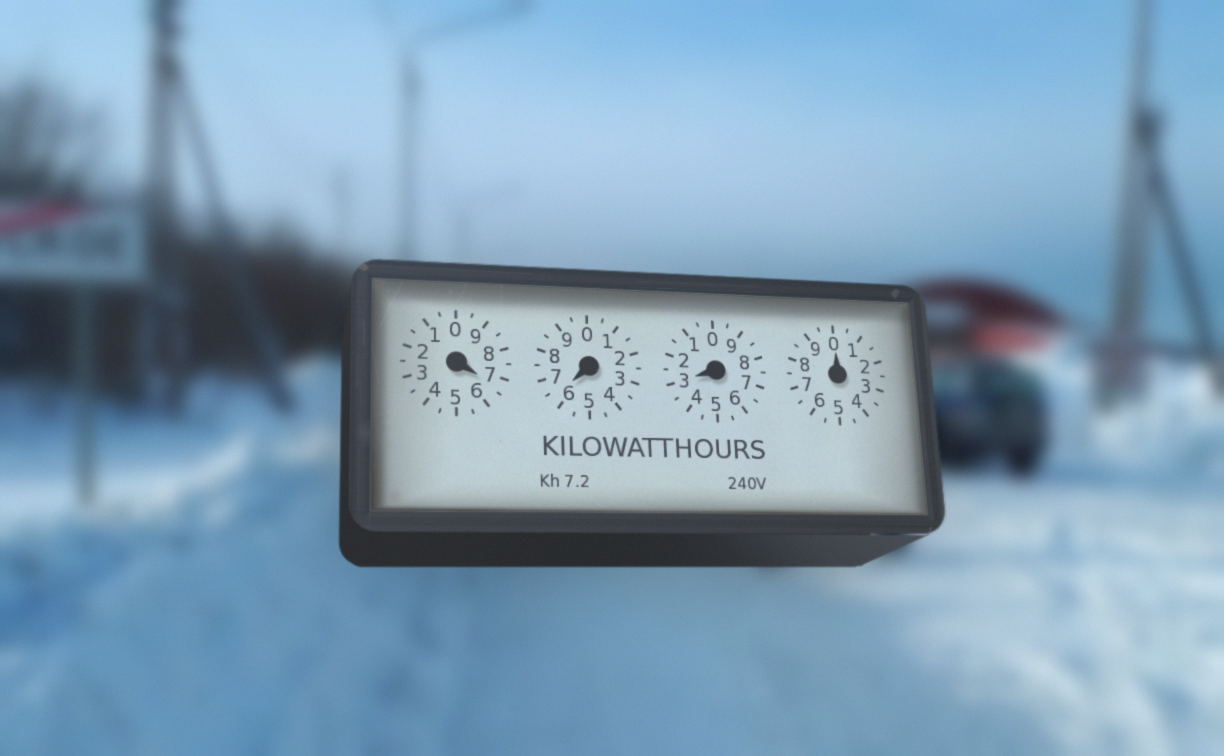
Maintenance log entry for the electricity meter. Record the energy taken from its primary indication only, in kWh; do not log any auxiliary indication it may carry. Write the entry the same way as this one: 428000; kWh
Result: 6630; kWh
